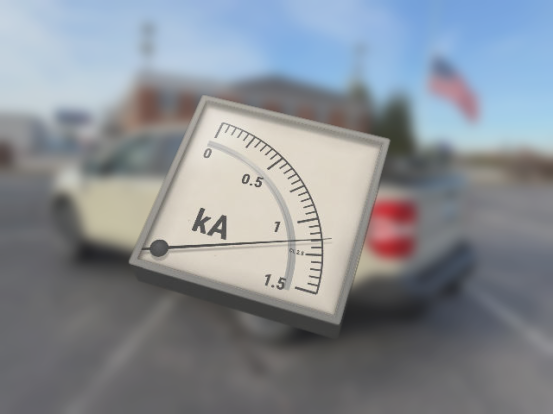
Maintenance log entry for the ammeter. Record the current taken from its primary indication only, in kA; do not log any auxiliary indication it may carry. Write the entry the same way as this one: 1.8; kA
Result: 1.15; kA
